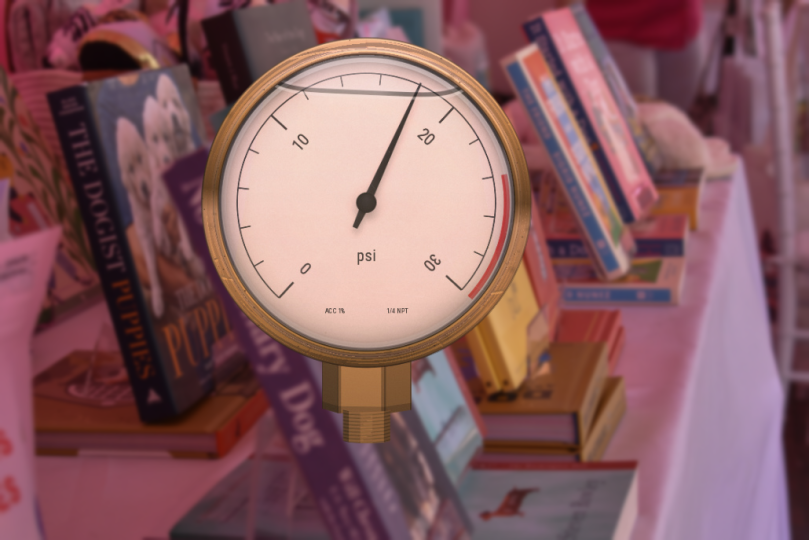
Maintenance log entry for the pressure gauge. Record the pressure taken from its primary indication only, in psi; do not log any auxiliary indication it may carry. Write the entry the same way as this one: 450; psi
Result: 18; psi
